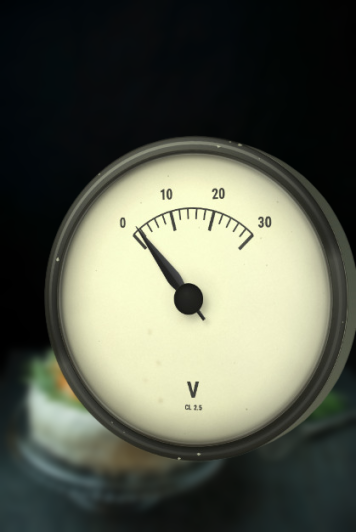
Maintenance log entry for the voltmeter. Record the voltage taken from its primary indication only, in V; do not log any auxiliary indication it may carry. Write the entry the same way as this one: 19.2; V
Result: 2; V
